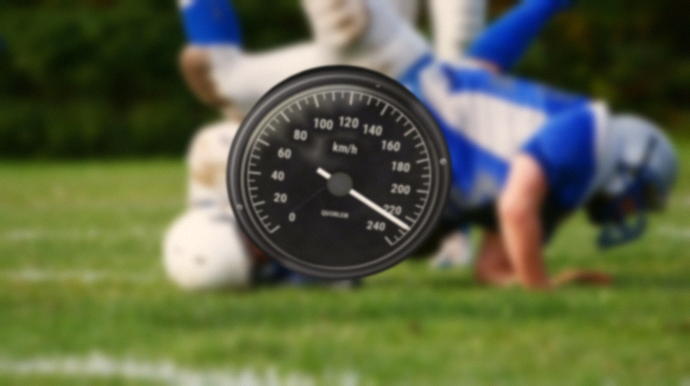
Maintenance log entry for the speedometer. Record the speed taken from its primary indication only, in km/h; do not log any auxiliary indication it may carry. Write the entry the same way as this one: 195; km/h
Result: 225; km/h
